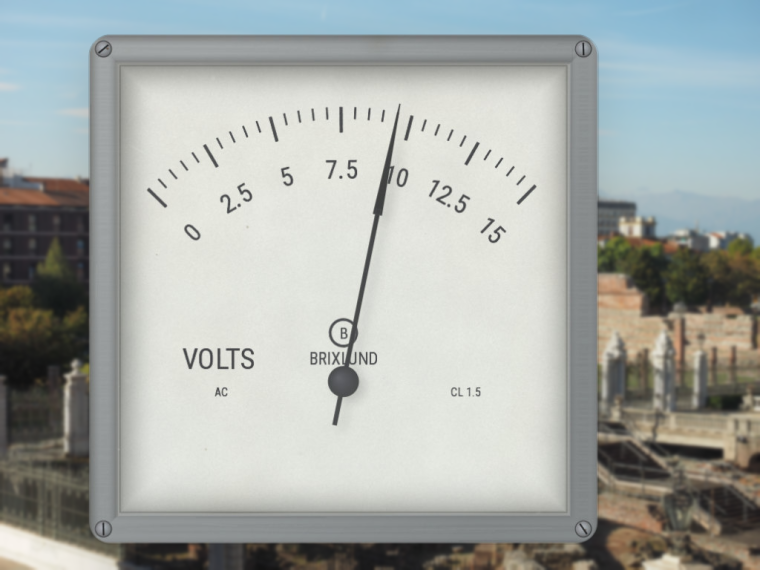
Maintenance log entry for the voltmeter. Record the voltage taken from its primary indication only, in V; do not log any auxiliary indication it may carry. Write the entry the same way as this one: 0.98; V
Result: 9.5; V
